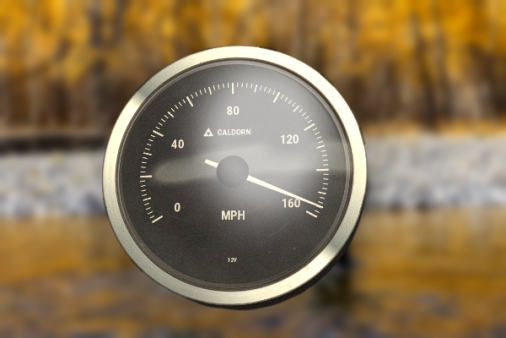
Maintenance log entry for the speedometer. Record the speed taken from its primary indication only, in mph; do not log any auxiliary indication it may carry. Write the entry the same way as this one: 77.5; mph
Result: 156; mph
